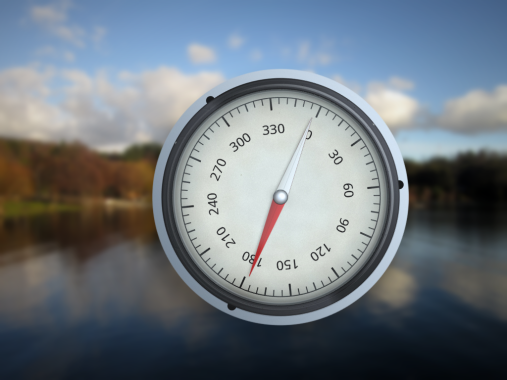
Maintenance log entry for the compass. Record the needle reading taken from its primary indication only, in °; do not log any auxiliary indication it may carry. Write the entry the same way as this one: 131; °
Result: 177.5; °
